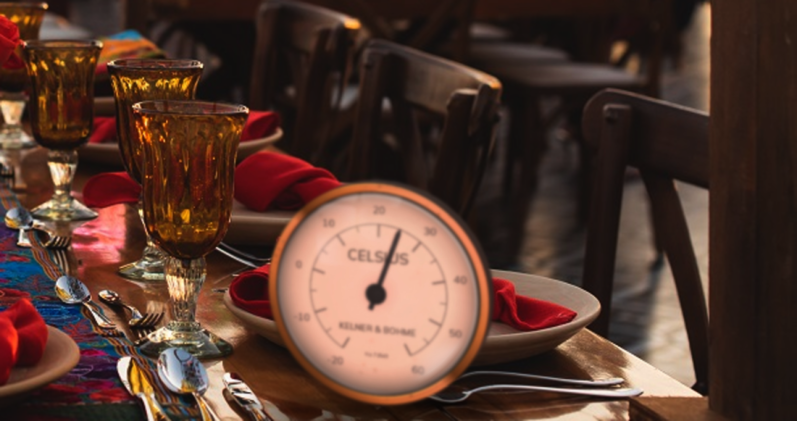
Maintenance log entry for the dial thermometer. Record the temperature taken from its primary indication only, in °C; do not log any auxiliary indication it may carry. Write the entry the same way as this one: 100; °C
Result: 25; °C
